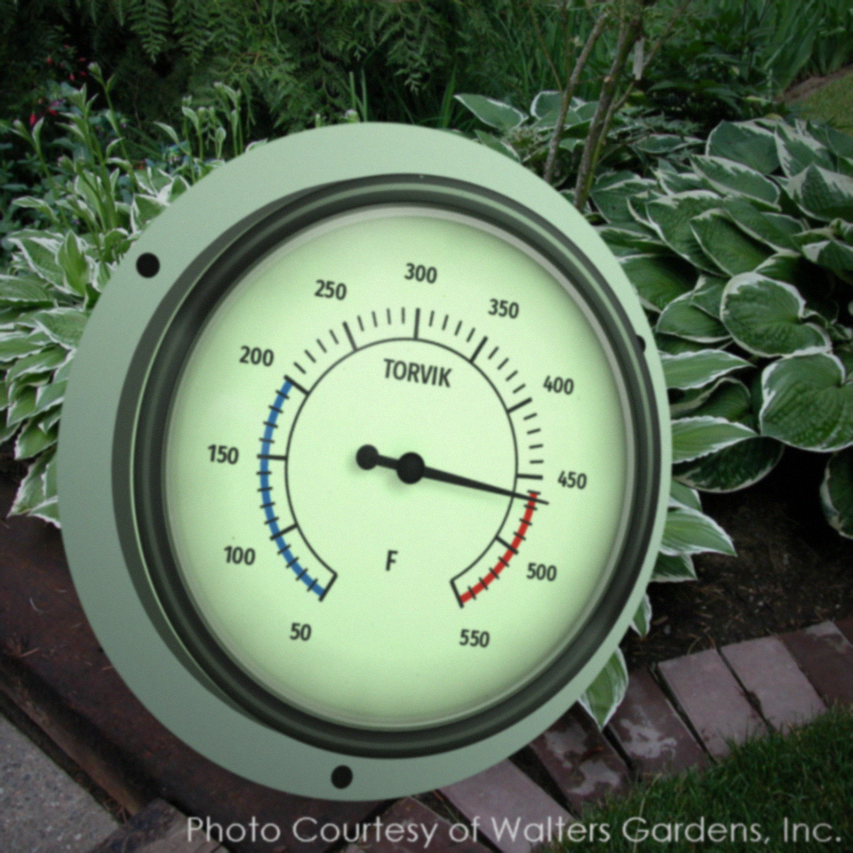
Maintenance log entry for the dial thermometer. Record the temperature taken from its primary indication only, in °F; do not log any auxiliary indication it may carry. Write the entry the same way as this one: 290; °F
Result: 465; °F
